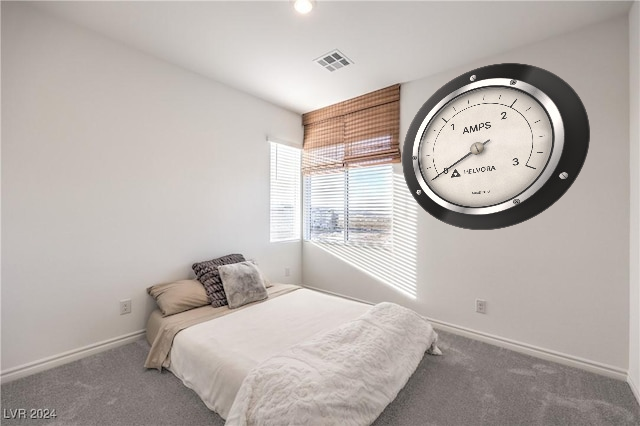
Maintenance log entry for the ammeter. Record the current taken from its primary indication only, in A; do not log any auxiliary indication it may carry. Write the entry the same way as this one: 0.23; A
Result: 0; A
